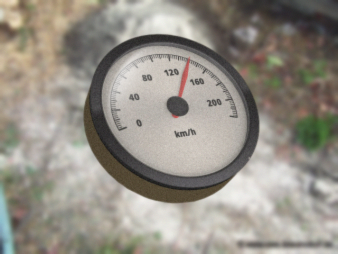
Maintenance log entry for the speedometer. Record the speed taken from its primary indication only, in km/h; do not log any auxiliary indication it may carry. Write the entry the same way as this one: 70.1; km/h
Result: 140; km/h
